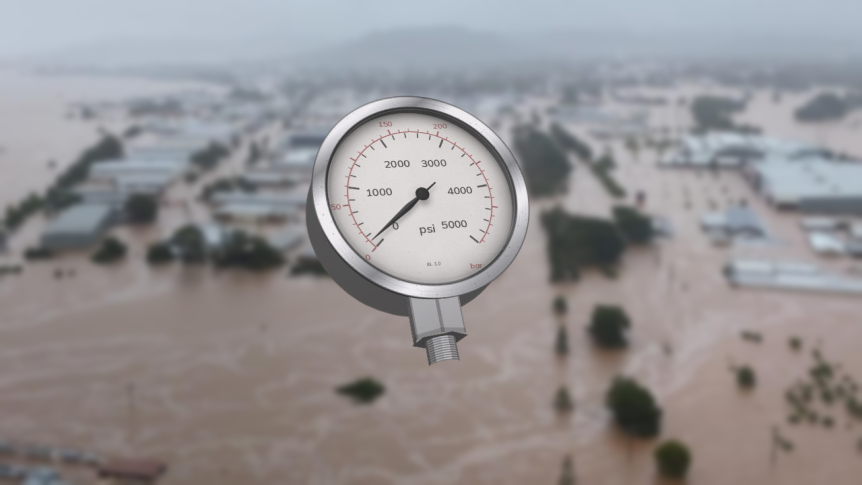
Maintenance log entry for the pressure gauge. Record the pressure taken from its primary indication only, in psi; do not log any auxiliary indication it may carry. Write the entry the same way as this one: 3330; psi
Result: 100; psi
